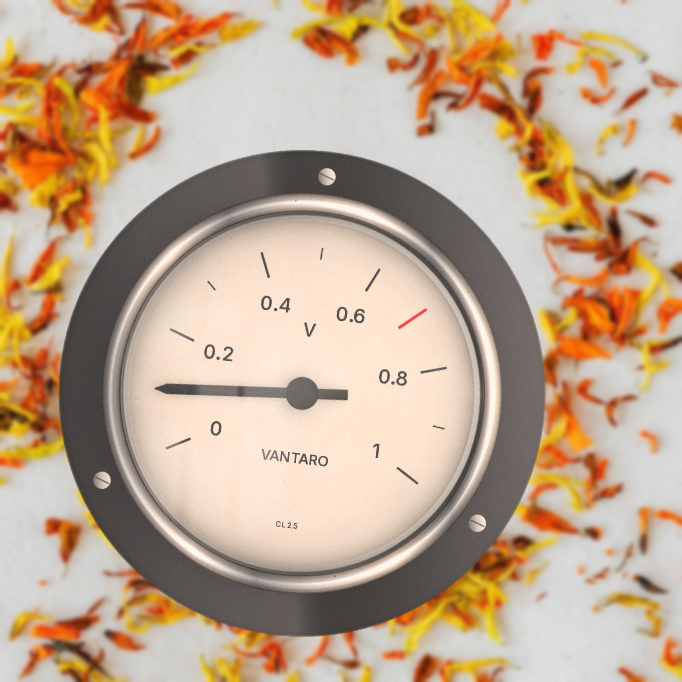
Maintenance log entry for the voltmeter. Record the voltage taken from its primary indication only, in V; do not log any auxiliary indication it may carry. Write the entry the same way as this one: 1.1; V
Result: 0.1; V
